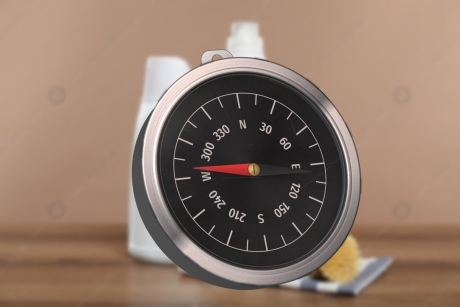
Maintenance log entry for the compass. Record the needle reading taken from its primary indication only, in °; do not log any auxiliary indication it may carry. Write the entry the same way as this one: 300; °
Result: 277.5; °
